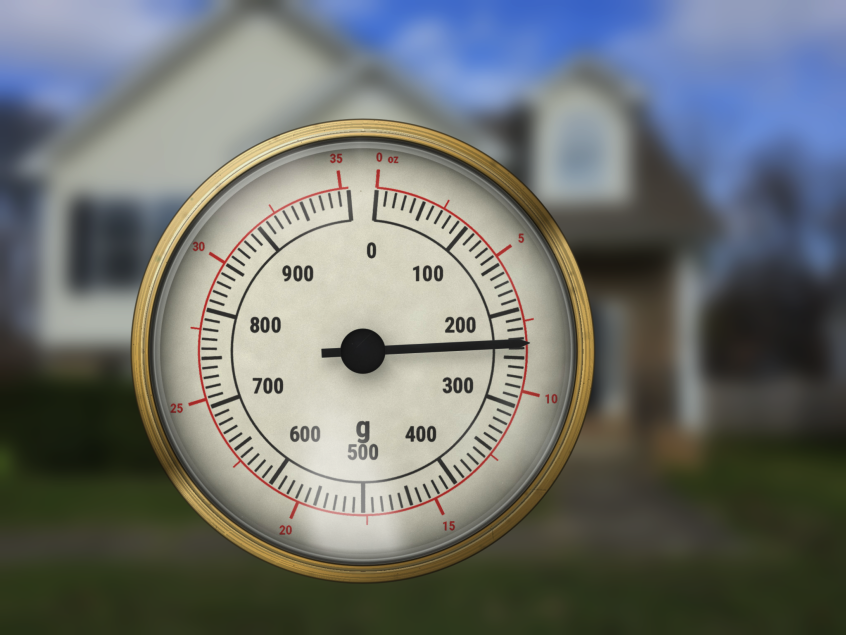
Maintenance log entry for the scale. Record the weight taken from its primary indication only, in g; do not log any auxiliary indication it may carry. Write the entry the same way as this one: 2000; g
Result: 235; g
